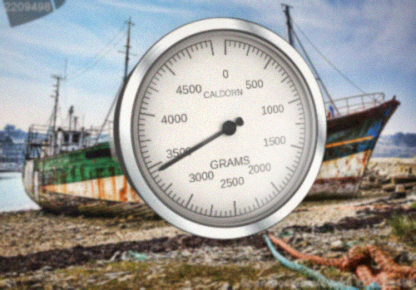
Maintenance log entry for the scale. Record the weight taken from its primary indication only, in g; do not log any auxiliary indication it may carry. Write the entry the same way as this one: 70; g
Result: 3450; g
